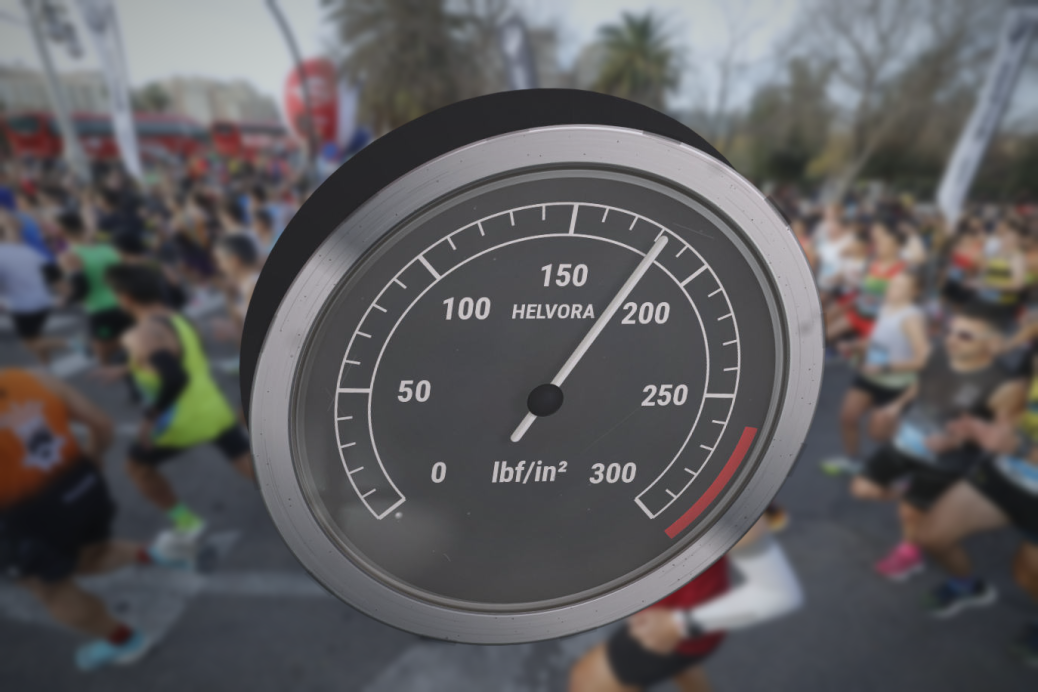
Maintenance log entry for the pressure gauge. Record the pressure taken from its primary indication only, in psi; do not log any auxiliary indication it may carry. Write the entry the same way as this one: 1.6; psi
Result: 180; psi
